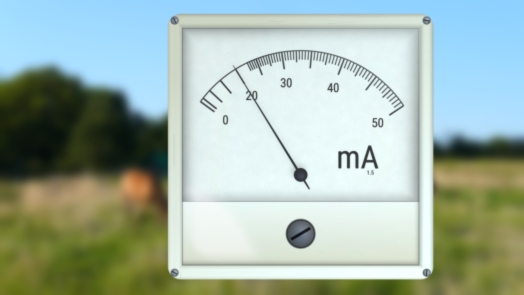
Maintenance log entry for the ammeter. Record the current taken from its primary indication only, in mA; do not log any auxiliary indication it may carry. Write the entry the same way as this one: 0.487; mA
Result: 20; mA
